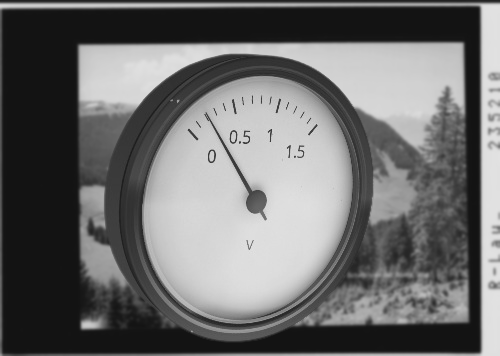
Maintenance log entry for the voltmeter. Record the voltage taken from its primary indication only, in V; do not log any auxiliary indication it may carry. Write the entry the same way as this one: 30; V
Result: 0.2; V
